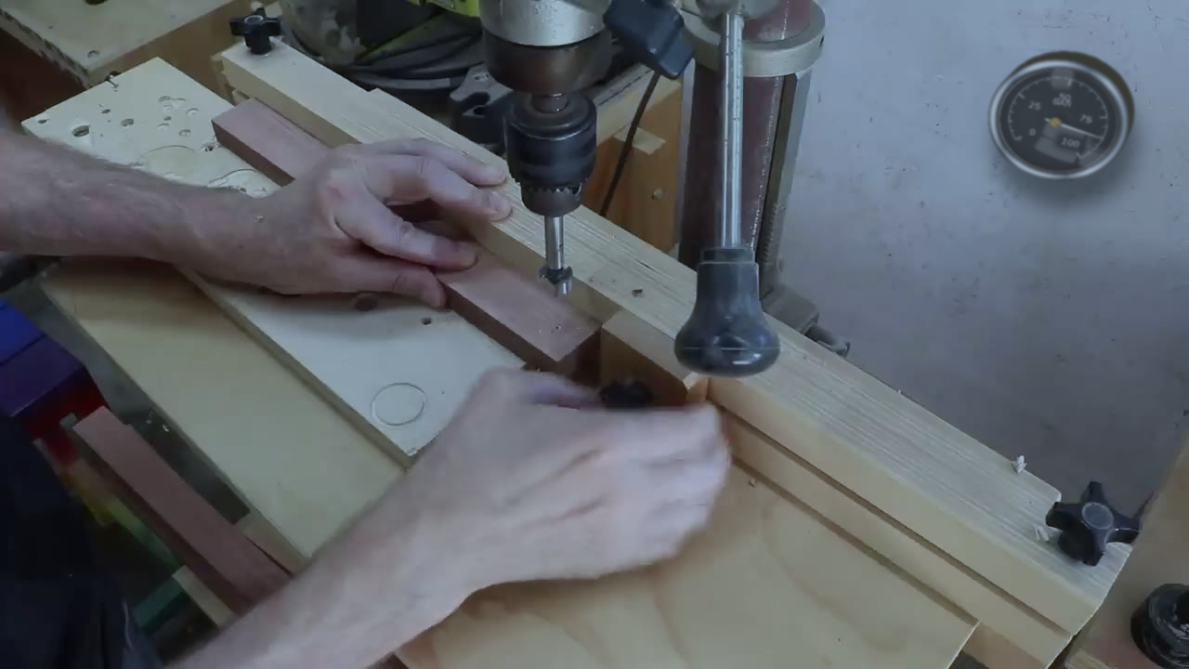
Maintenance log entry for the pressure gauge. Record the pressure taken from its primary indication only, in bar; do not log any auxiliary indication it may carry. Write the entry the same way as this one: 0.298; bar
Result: 85; bar
